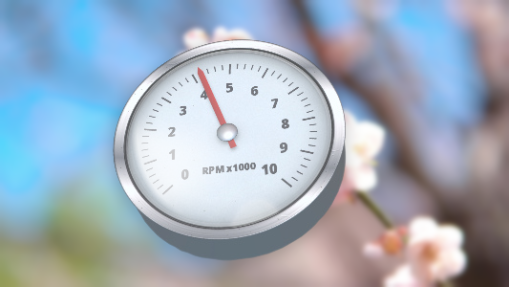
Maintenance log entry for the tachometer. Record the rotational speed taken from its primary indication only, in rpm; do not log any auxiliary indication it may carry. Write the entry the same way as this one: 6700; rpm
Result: 4200; rpm
